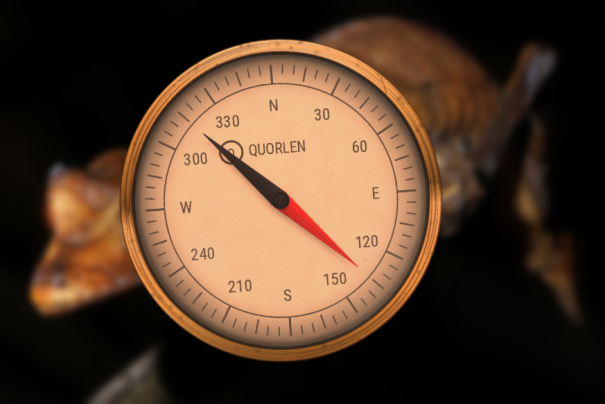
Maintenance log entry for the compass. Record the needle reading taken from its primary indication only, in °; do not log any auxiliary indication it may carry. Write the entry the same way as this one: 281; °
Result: 135; °
